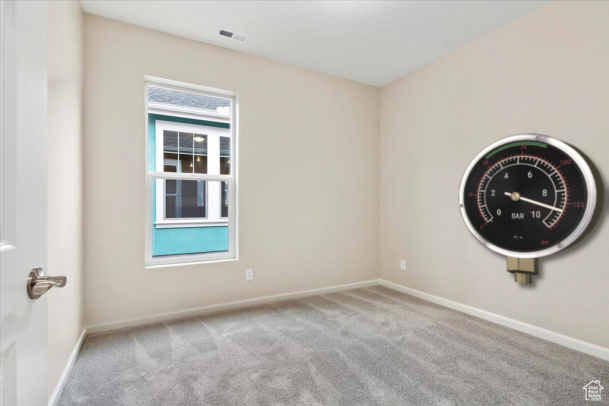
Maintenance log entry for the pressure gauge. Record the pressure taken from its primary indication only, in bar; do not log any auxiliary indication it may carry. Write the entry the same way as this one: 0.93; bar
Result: 9; bar
